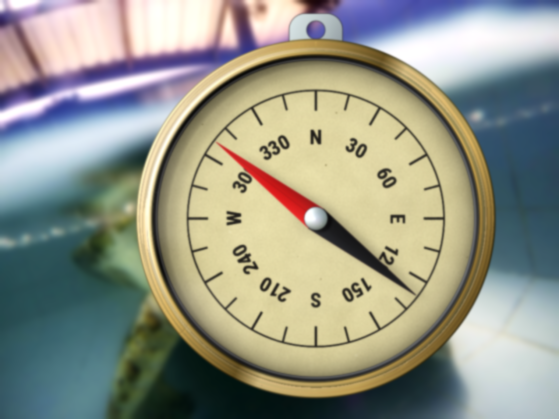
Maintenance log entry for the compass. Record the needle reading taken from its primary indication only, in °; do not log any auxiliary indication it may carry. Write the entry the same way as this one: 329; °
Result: 307.5; °
